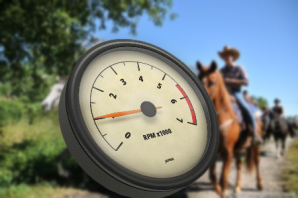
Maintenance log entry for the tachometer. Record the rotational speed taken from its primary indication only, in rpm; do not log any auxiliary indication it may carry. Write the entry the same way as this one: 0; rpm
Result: 1000; rpm
